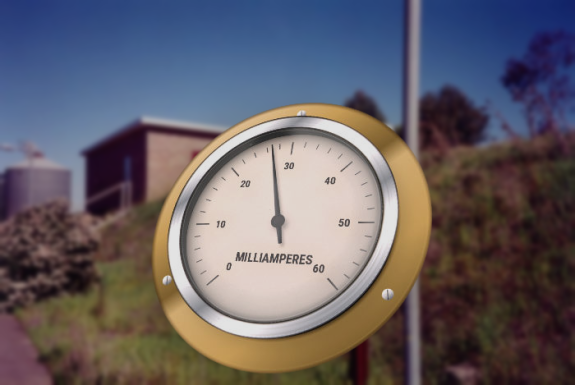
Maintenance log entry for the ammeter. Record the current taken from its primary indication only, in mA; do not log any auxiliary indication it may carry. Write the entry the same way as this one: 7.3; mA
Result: 27; mA
